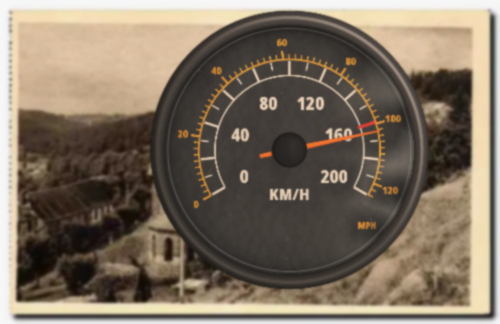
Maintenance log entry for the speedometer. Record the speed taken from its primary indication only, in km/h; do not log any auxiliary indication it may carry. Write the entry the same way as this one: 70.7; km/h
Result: 165; km/h
